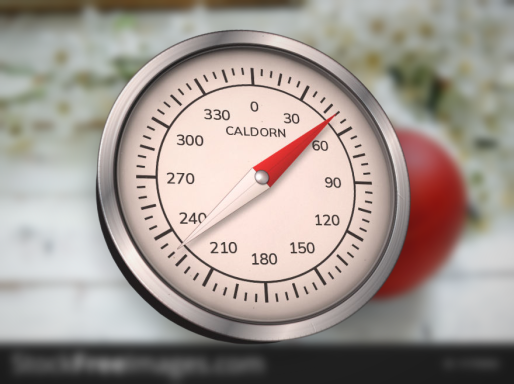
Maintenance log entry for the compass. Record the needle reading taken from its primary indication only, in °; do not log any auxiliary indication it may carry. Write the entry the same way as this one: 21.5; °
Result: 50; °
